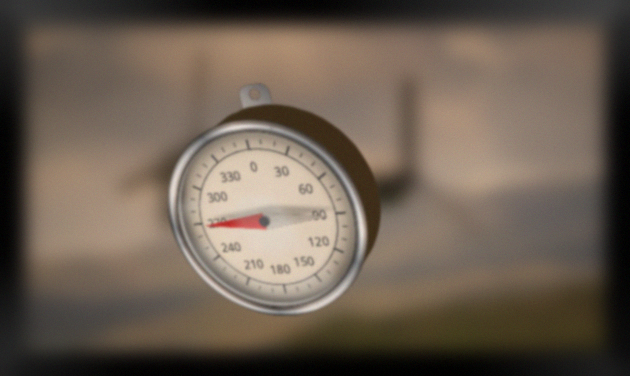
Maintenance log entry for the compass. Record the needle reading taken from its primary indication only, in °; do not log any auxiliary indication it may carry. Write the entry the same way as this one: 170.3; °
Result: 270; °
